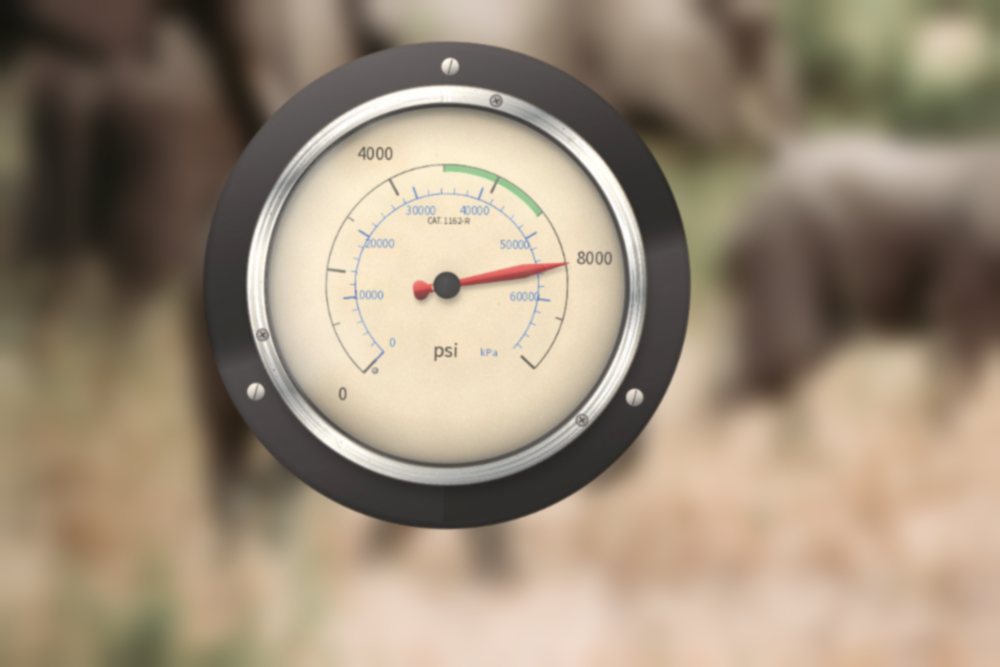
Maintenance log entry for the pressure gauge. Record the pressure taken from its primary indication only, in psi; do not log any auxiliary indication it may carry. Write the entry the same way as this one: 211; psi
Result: 8000; psi
